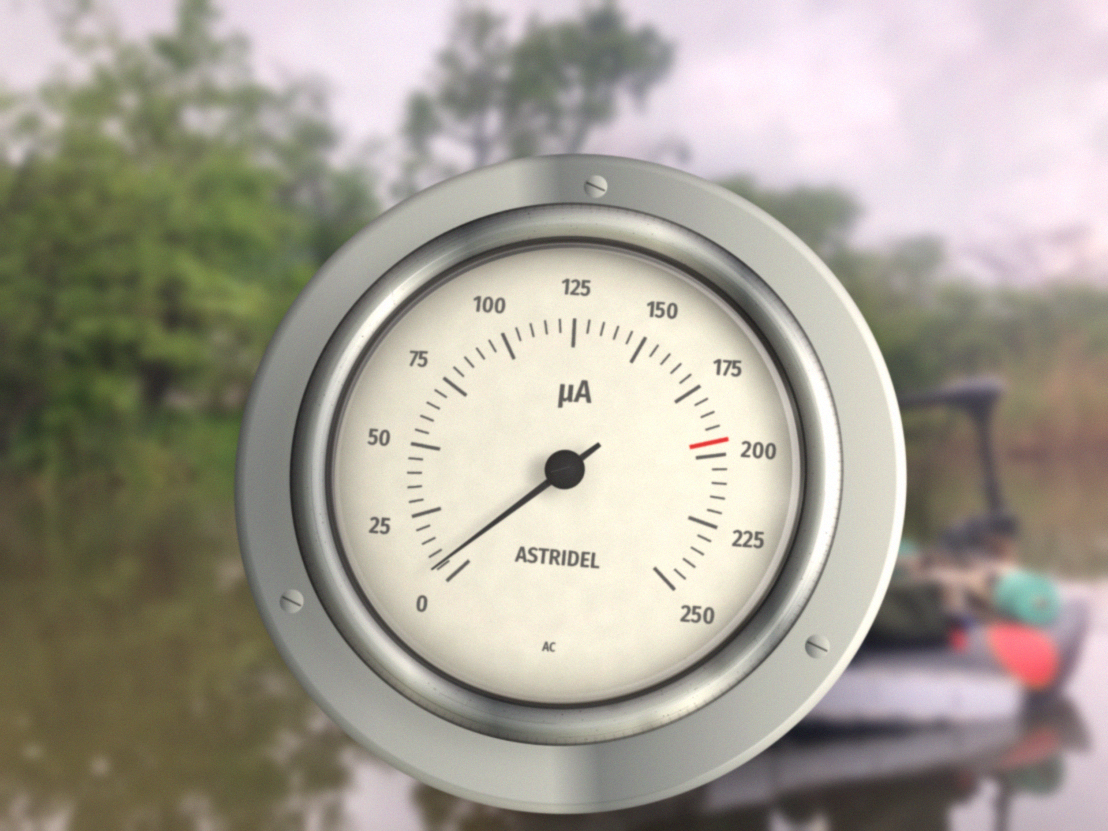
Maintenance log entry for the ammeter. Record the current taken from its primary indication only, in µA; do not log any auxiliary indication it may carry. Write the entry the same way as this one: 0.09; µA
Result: 5; µA
